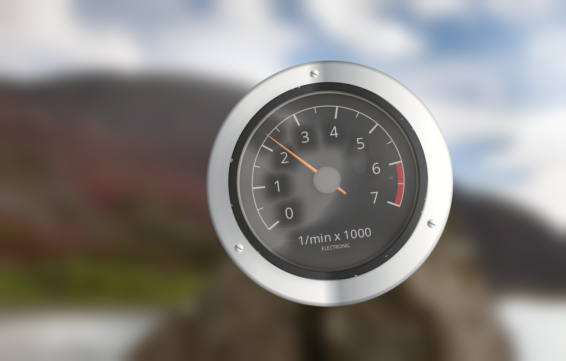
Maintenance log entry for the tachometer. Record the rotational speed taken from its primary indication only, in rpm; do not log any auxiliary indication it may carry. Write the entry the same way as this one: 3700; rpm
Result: 2250; rpm
